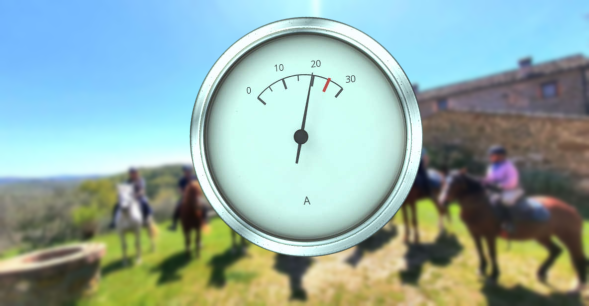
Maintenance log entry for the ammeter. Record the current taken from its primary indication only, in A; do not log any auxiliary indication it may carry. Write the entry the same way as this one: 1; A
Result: 20; A
